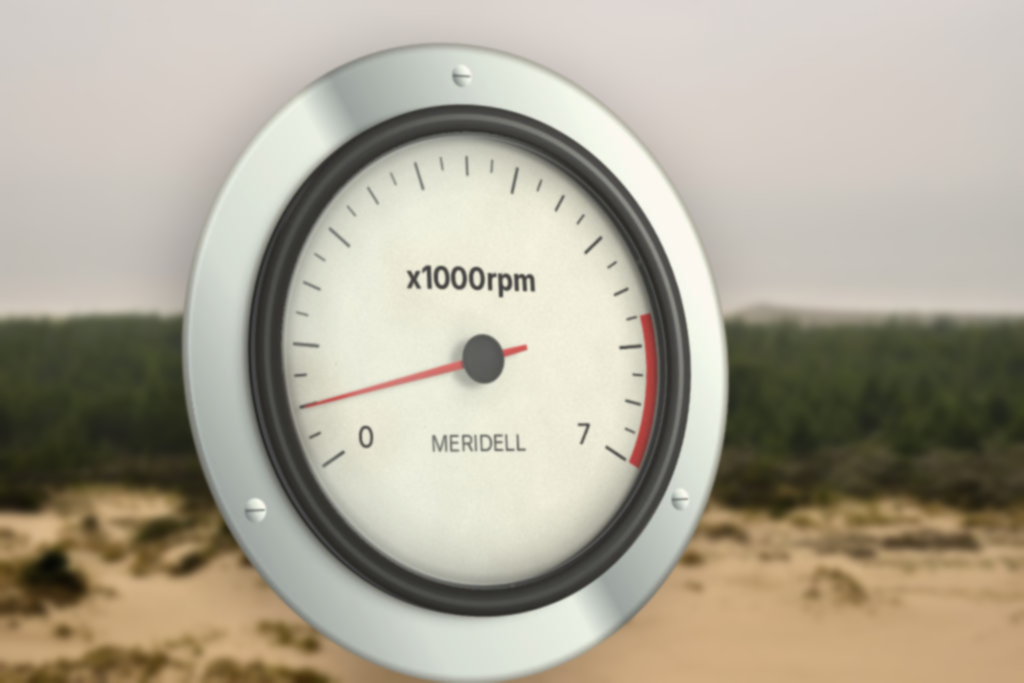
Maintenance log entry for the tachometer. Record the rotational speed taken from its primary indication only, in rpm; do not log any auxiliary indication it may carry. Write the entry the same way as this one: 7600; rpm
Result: 500; rpm
